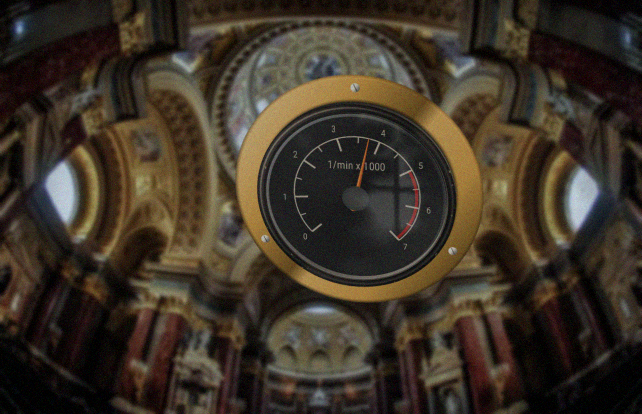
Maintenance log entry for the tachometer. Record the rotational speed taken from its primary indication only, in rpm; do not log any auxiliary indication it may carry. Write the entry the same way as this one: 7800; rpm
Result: 3750; rpm
